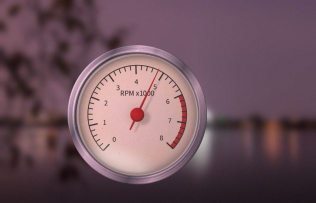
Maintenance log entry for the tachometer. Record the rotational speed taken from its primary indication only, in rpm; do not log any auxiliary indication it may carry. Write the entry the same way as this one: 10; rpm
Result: 4800; rpm
